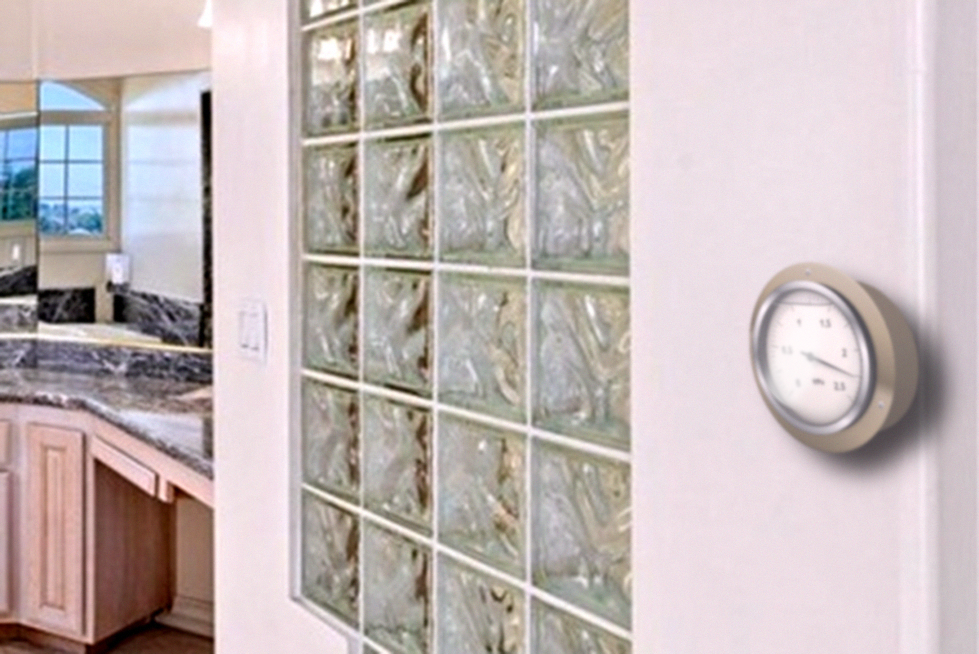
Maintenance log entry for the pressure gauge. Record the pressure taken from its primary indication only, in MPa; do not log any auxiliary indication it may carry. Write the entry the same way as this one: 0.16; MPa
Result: 2.25; MPa
